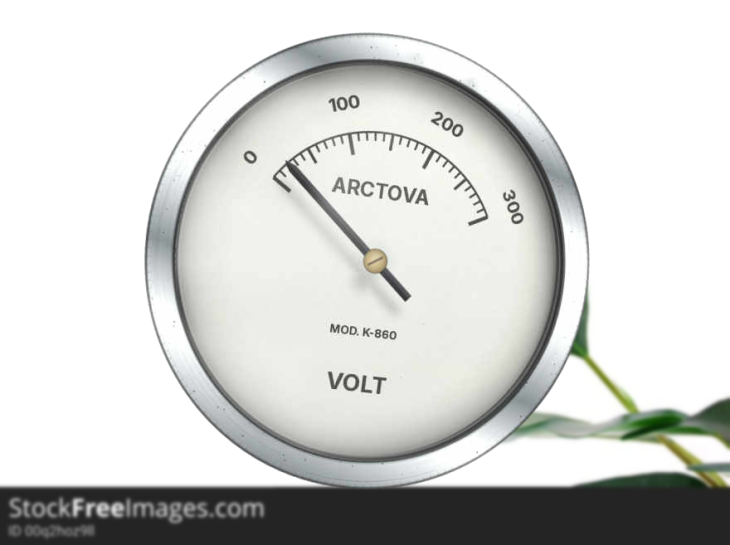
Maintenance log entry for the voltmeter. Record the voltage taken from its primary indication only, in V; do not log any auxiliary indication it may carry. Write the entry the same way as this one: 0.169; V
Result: 20; V
